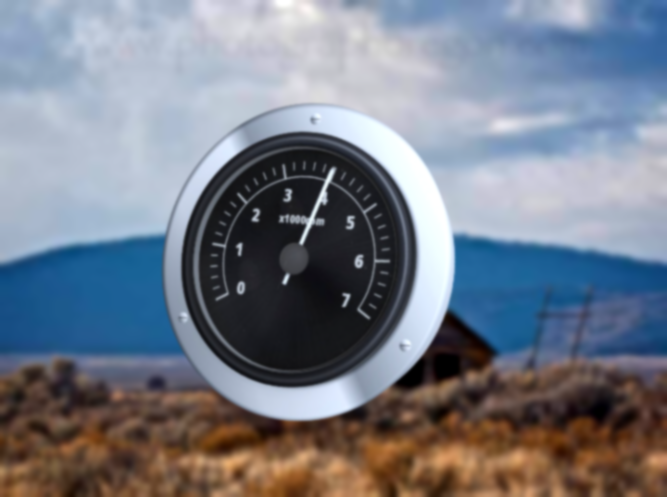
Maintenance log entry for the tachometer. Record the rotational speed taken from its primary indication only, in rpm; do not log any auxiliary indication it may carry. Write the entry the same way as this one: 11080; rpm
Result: 4000; rpm
